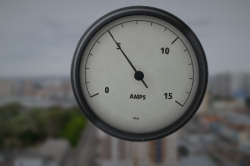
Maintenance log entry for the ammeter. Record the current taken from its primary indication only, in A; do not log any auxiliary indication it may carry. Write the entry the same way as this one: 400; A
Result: 5; A
